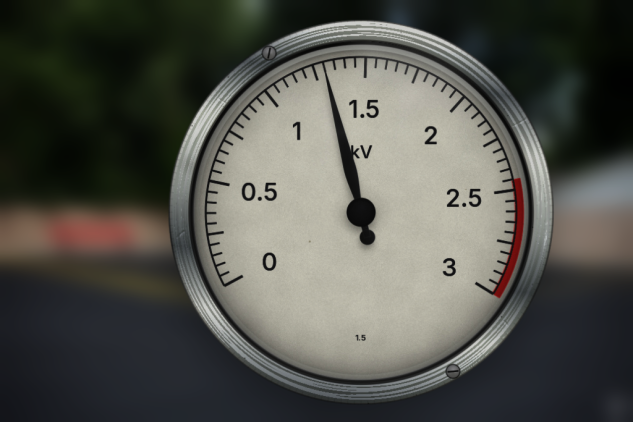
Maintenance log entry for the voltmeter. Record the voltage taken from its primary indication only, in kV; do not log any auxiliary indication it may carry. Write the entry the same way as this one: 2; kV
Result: 1.3; kV
